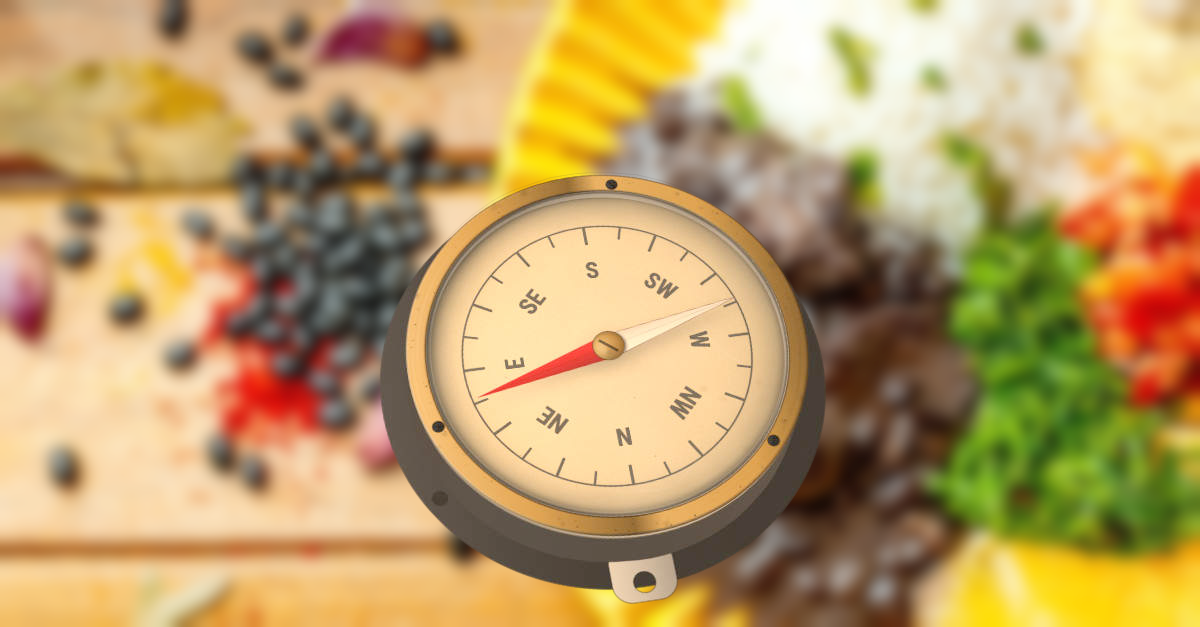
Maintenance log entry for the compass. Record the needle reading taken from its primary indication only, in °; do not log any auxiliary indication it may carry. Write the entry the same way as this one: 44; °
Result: 75; °
